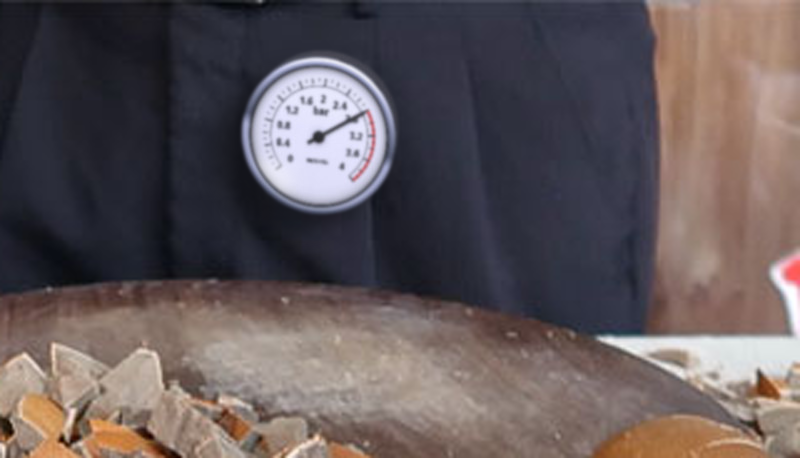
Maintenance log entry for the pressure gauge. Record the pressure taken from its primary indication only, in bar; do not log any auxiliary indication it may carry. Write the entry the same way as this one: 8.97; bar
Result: 2.8; bar
